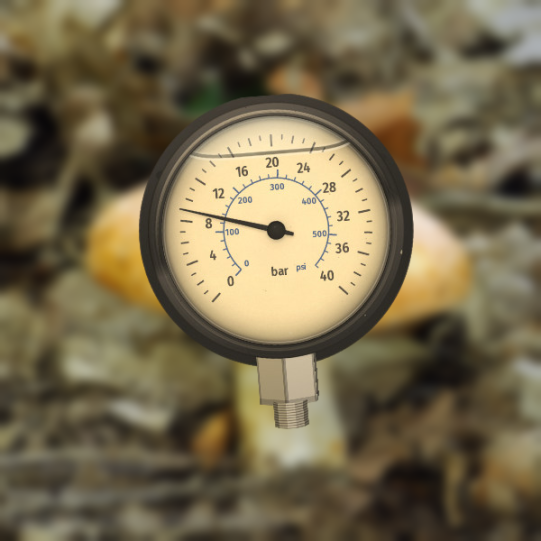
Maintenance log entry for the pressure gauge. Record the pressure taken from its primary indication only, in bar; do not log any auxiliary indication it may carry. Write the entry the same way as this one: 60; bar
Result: 9; bar
